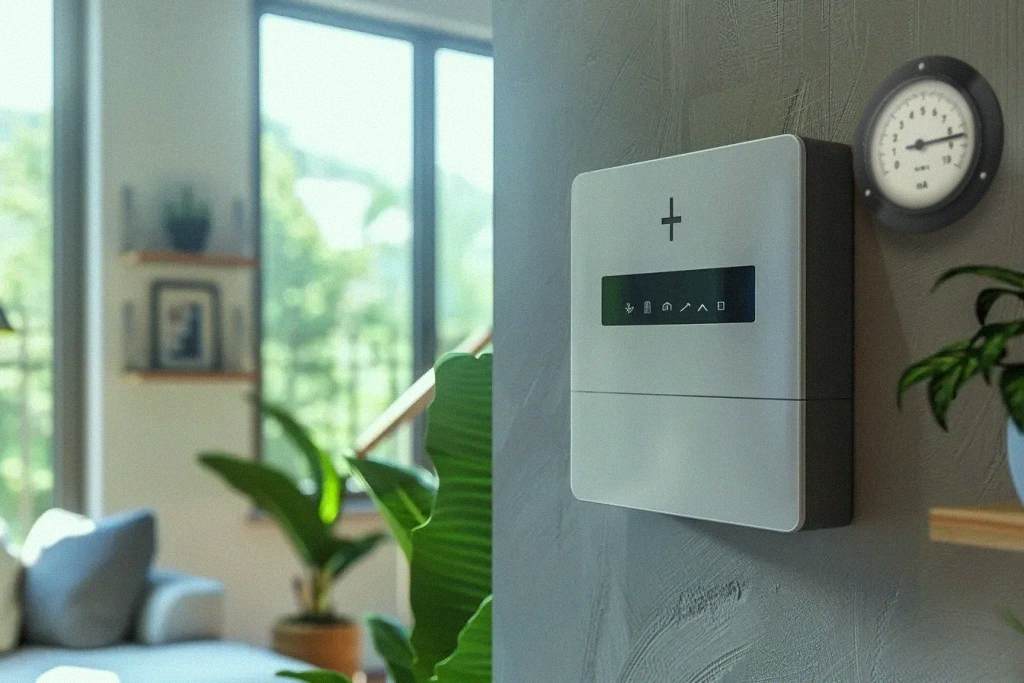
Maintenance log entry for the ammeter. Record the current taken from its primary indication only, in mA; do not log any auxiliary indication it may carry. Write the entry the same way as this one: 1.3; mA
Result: 8.5; mA
